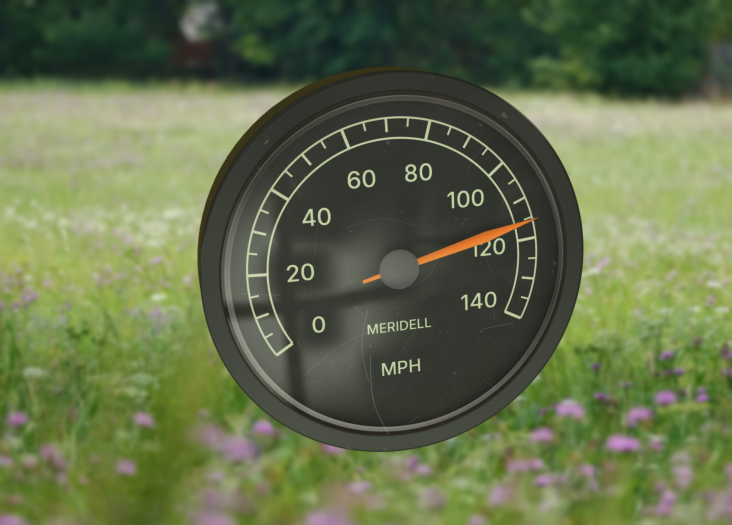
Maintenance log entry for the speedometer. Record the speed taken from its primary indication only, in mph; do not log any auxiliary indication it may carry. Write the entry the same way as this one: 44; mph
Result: 115; mph
